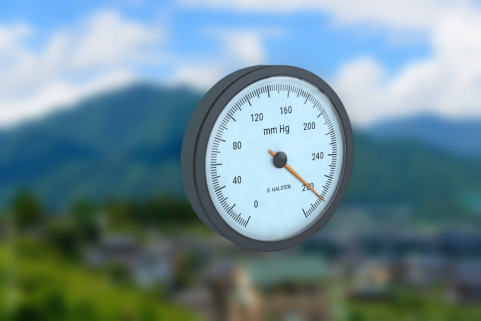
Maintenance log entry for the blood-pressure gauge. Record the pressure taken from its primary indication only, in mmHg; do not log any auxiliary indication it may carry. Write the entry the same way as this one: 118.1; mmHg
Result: 280; mmHg
